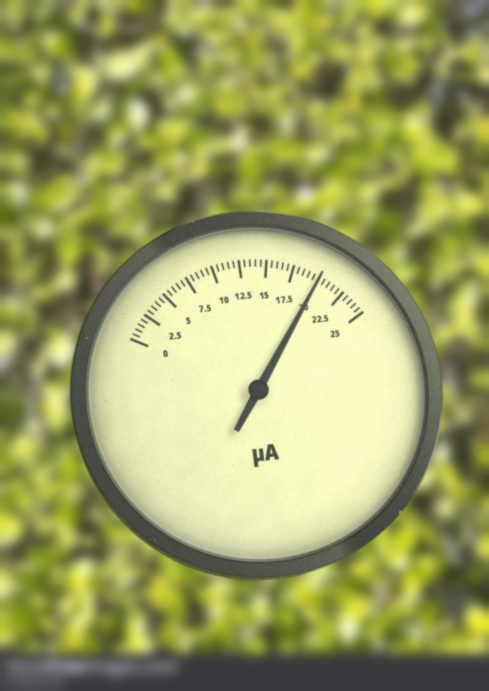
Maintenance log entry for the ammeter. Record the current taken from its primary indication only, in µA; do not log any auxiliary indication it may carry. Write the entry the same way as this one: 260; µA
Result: 20; µA
